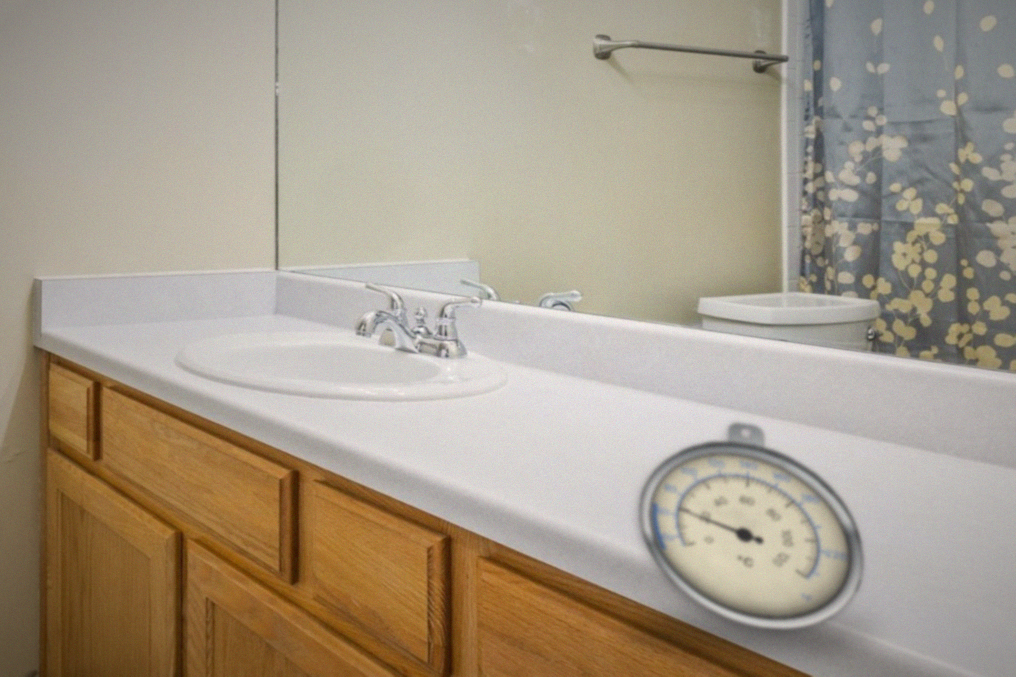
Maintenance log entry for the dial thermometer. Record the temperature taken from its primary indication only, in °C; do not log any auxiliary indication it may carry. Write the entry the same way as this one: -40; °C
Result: 20; °C
